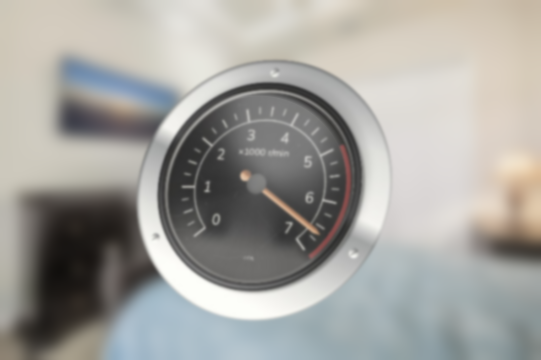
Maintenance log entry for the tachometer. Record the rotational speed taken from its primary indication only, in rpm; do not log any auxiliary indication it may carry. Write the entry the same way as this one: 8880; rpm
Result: 6625; rpm
